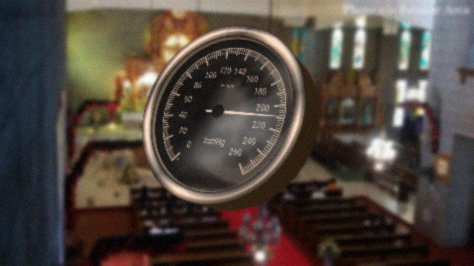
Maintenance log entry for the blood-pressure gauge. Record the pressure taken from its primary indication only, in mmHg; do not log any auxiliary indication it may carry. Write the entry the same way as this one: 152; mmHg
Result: 210; mmHg
